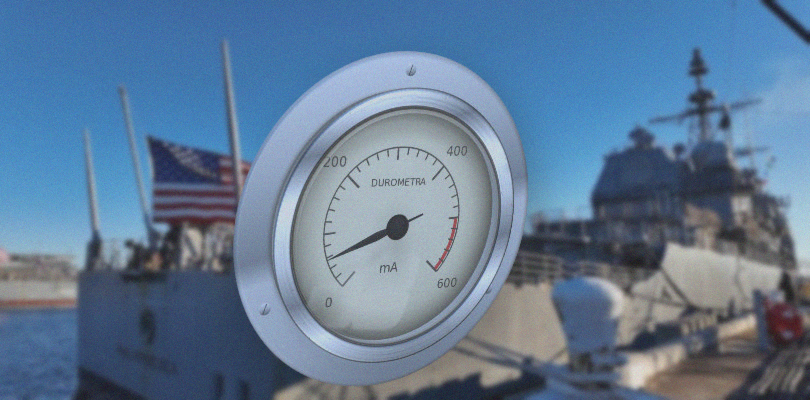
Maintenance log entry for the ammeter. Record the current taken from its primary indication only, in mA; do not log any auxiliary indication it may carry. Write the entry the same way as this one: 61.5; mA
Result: 60; mA
